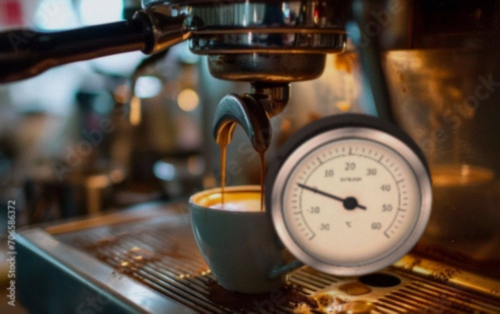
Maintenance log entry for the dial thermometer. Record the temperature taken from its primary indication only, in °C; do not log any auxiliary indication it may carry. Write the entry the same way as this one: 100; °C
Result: 0; °C
